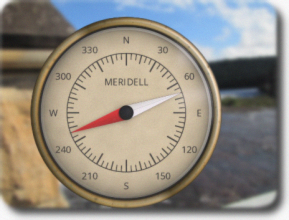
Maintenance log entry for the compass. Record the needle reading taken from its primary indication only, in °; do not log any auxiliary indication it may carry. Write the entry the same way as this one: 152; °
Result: 250; °
